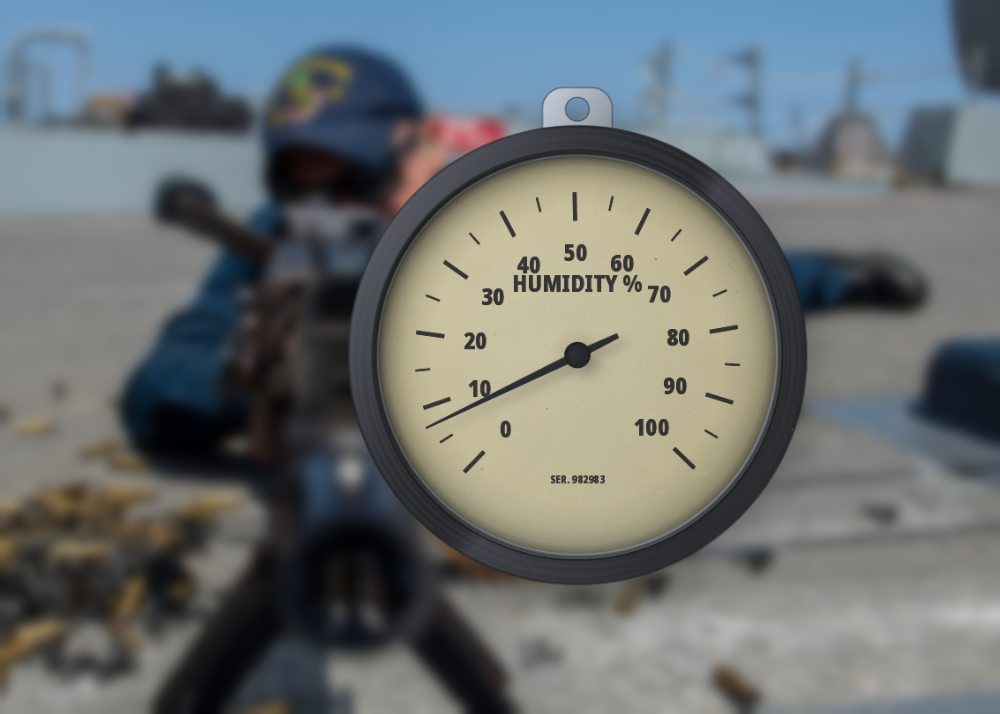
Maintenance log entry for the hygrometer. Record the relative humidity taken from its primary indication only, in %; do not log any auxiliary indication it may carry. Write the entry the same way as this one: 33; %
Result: 7.5; %
